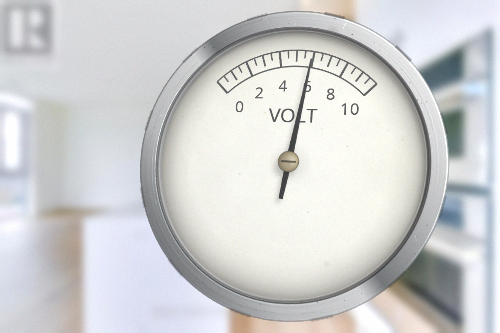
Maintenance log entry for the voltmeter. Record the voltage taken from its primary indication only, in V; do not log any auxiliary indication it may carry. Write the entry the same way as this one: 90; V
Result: 6; V
